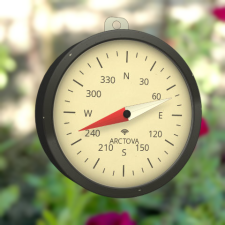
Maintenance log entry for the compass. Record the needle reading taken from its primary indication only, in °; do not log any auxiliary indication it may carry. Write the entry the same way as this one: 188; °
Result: 250; °
